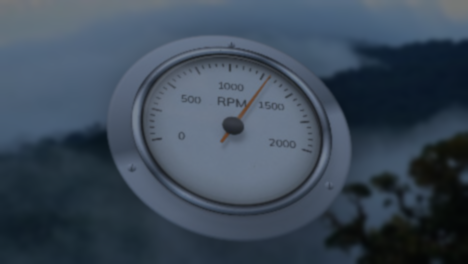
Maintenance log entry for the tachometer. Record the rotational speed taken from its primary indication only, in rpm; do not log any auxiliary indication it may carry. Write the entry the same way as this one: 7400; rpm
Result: 1300; rpm
